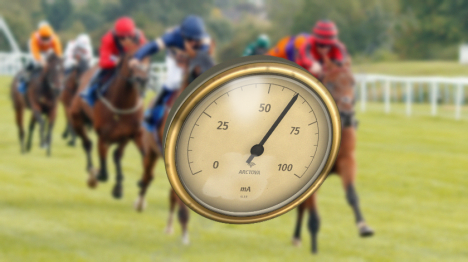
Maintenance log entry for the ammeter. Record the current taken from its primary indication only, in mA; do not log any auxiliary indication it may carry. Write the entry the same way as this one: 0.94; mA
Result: 60; mA
